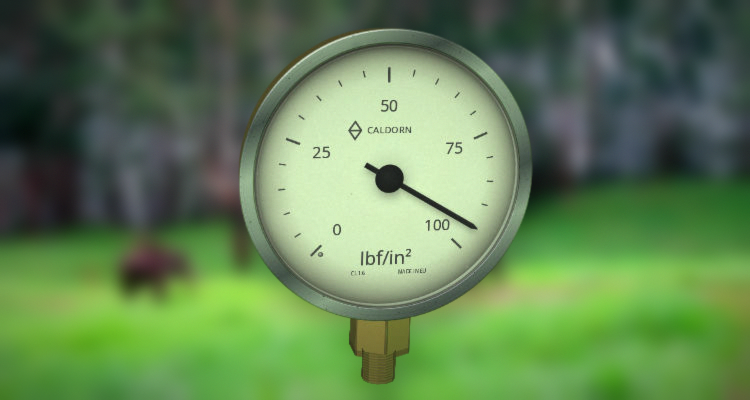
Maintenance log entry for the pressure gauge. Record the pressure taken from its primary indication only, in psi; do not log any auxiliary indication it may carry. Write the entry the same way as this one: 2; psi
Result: 95; psi
